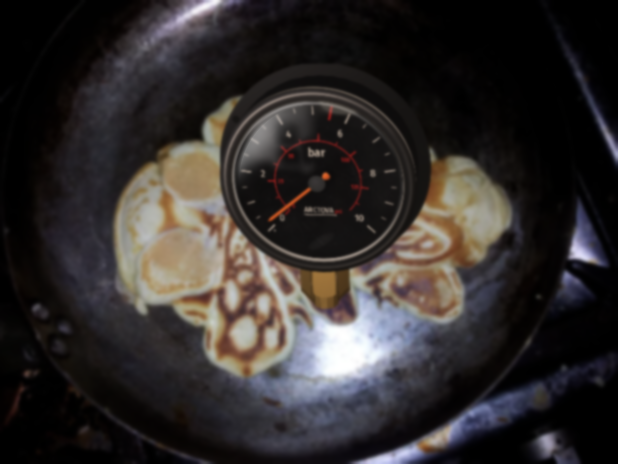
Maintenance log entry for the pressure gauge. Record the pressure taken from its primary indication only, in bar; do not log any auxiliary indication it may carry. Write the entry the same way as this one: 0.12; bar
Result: 0.25; bar
